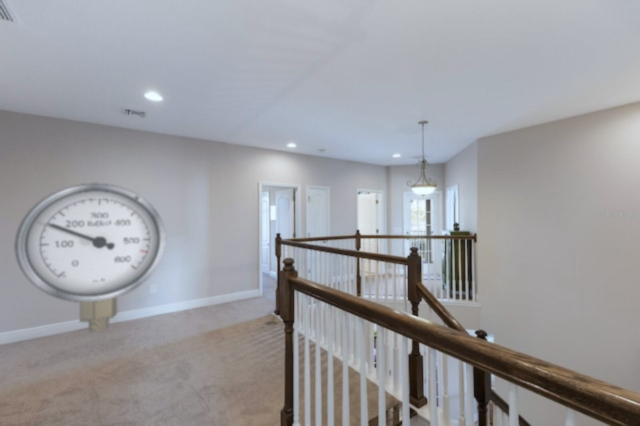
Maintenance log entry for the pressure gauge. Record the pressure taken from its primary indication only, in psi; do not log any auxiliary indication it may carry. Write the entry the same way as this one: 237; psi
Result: 160; psi
